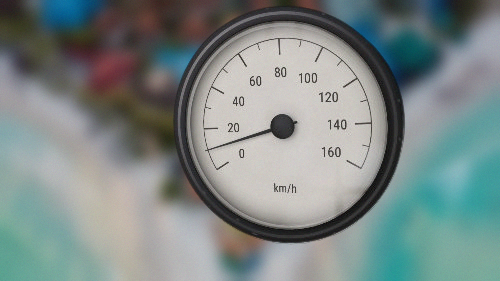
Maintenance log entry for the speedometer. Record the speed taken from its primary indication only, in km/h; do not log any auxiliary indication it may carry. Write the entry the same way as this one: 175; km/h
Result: 10; km/h
